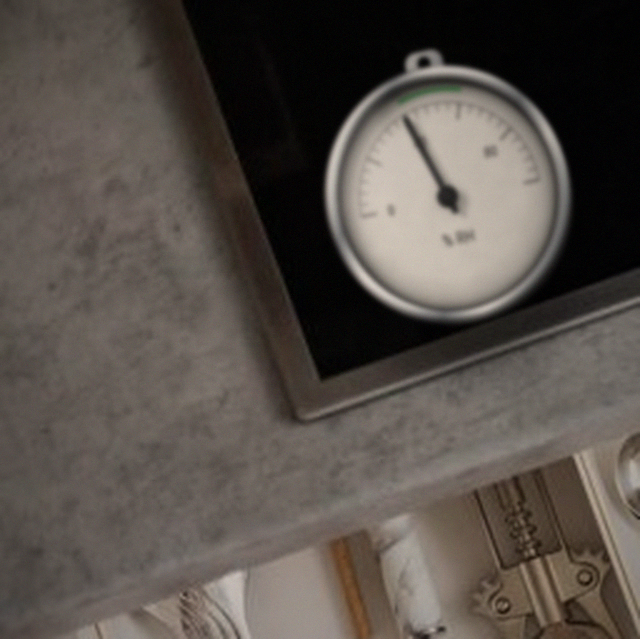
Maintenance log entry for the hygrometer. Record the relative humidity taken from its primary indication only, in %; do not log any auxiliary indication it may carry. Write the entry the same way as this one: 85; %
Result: 40; %
